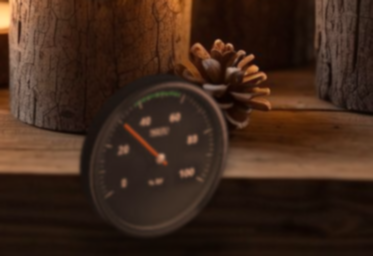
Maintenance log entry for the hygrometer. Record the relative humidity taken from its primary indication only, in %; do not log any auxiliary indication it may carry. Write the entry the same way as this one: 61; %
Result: 30; %
